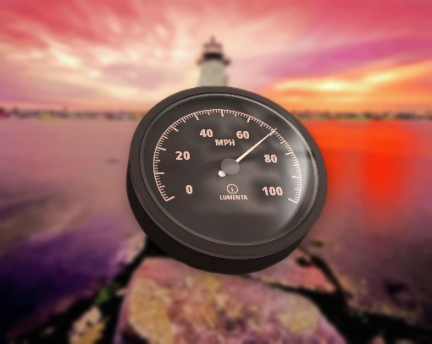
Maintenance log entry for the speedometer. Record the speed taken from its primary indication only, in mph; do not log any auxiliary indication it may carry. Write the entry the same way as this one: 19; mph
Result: 70; mph
